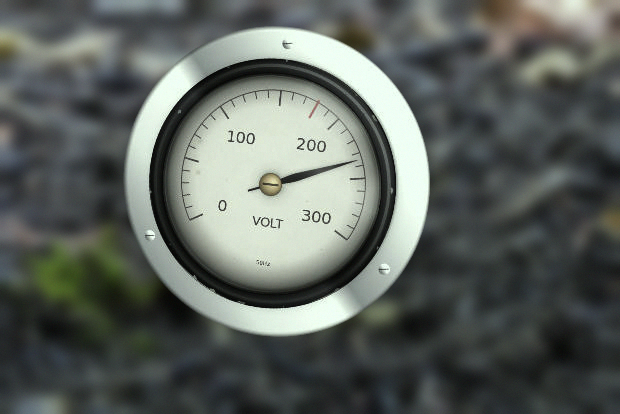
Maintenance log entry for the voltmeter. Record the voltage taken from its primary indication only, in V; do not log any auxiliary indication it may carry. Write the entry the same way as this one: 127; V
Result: 235; V
